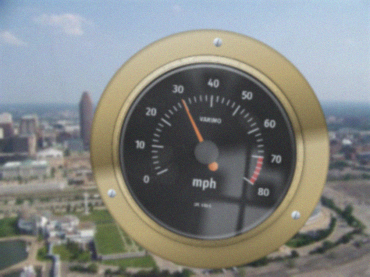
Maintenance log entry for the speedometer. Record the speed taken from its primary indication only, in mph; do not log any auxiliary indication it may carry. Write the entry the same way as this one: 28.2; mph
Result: 30; mph
